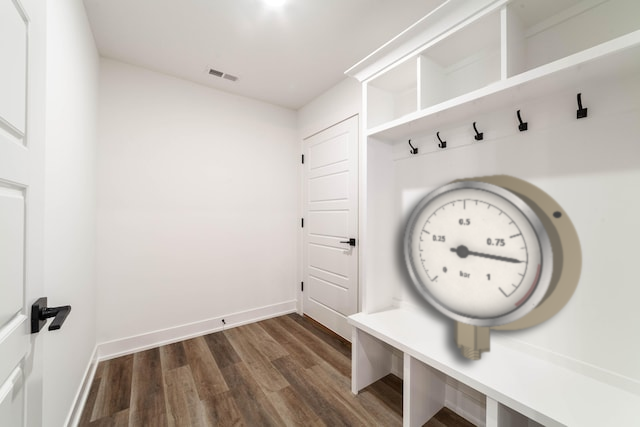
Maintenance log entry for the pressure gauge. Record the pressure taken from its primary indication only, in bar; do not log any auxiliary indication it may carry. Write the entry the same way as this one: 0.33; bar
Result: 0.85; bar
